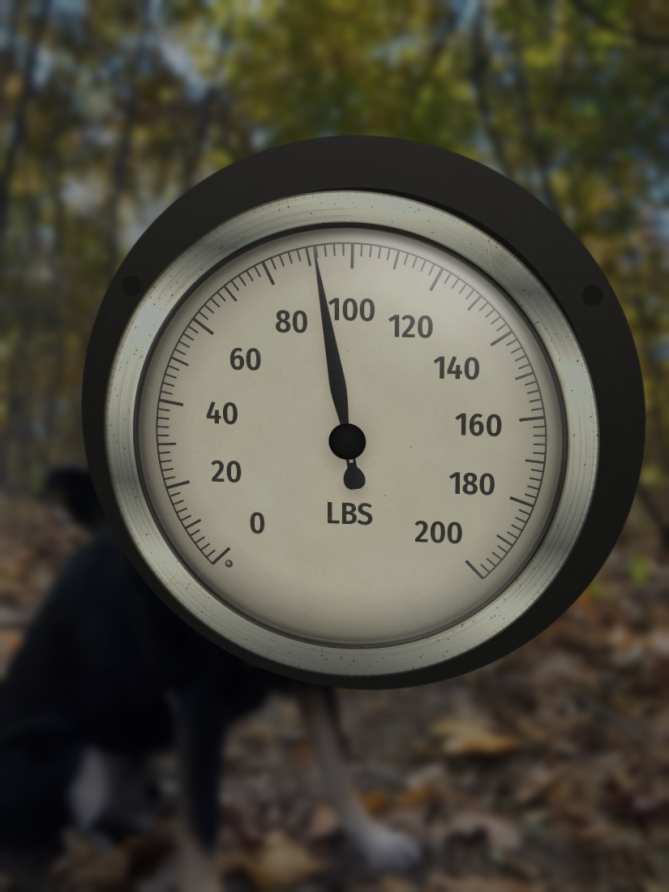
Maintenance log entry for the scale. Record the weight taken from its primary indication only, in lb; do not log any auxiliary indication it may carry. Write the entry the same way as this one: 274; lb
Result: 92; lb
